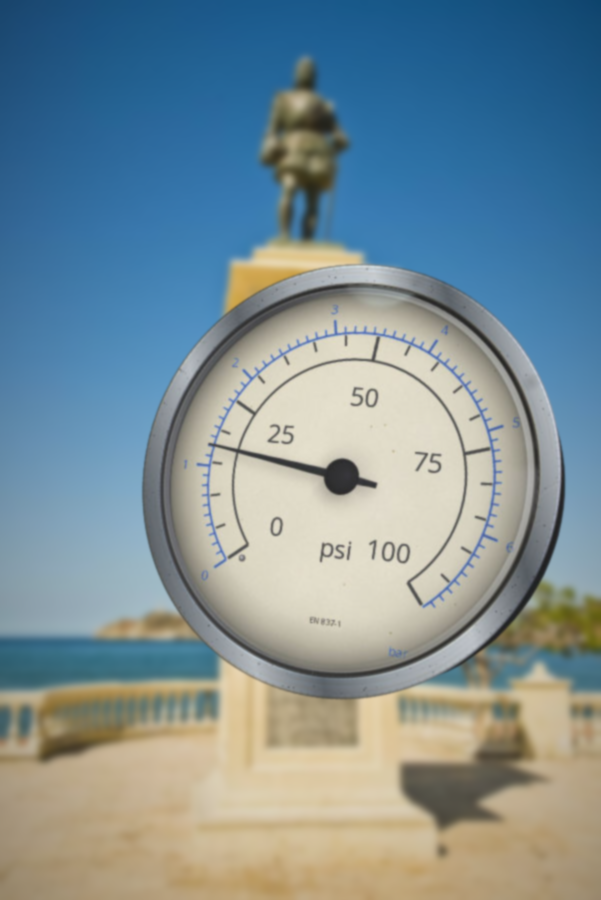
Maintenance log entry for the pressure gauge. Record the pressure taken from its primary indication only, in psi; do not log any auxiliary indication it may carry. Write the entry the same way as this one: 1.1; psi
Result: 17.5; psi
